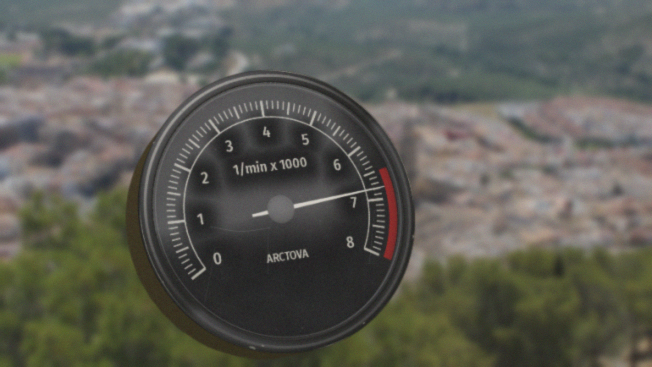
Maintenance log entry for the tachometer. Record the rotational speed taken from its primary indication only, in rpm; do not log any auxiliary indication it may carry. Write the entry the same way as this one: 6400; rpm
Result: 6800; rpm
